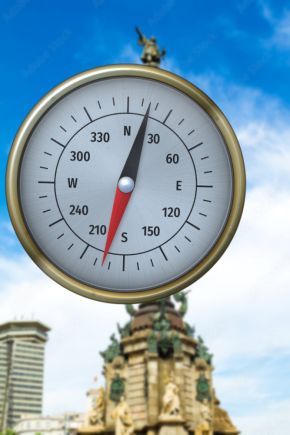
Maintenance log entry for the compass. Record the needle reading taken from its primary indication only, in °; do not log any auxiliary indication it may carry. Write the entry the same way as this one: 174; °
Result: 195; °
